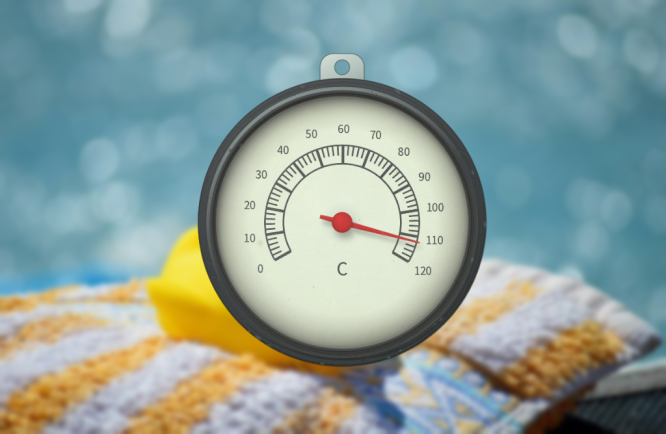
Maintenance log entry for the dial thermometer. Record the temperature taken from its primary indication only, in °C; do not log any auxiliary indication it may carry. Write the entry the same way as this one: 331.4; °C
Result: 112; °C
